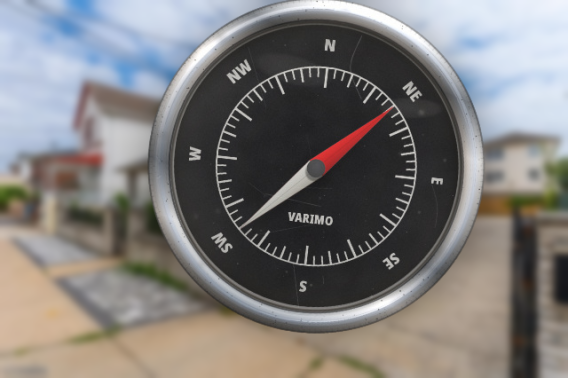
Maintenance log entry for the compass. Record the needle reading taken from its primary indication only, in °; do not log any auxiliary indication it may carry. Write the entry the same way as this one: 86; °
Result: 45; °
